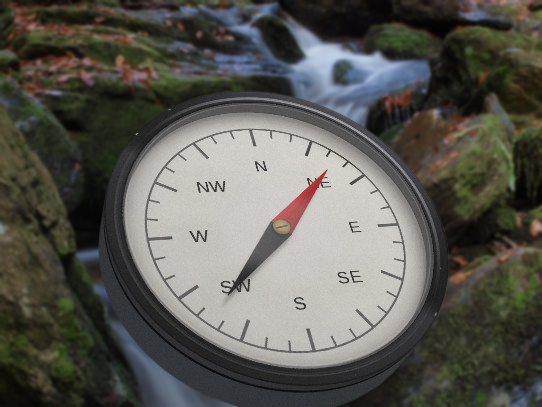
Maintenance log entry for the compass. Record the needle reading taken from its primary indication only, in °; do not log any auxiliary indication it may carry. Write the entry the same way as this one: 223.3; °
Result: 45; °
